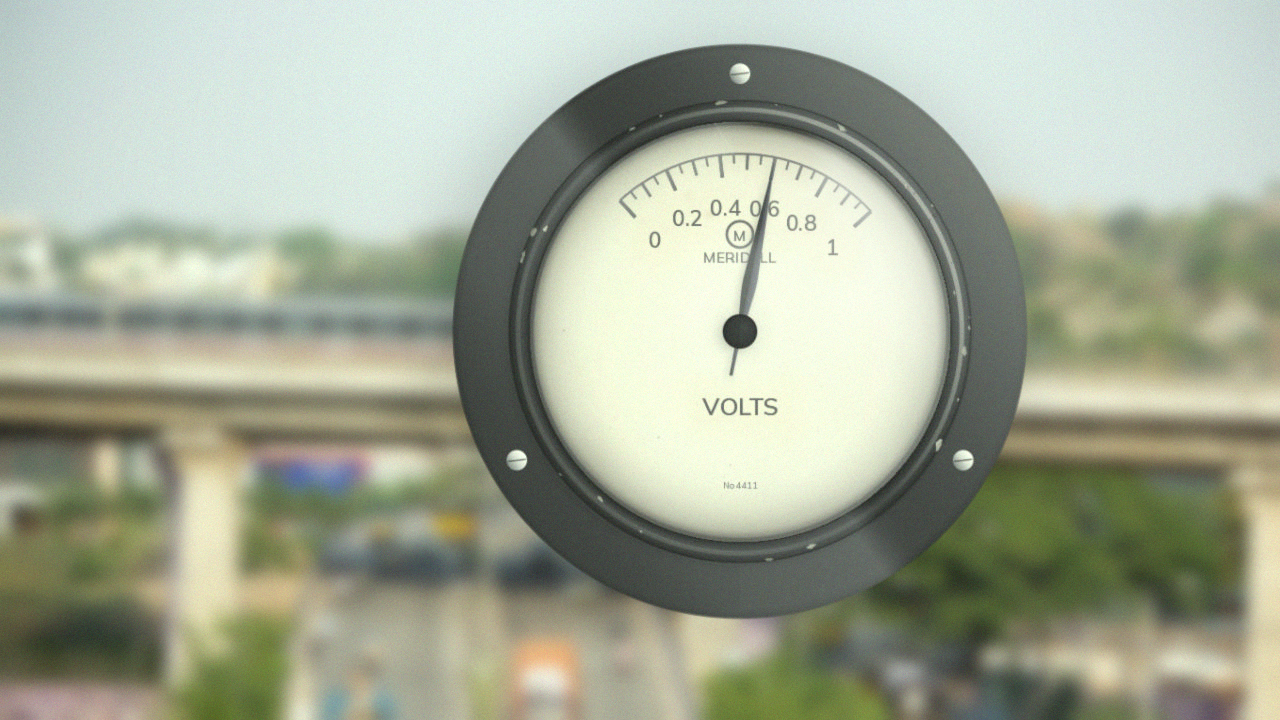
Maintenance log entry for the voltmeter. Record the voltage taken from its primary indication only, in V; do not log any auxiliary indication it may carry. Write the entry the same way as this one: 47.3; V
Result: 0.6; V
